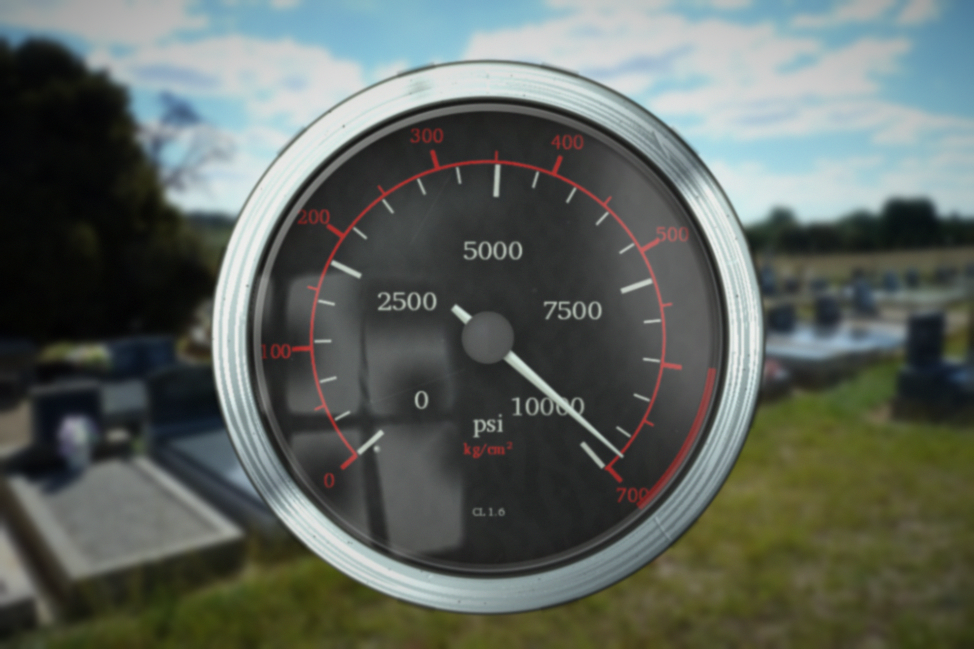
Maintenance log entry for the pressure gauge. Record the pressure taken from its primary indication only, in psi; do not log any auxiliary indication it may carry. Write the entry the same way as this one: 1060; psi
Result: 9750; psi
